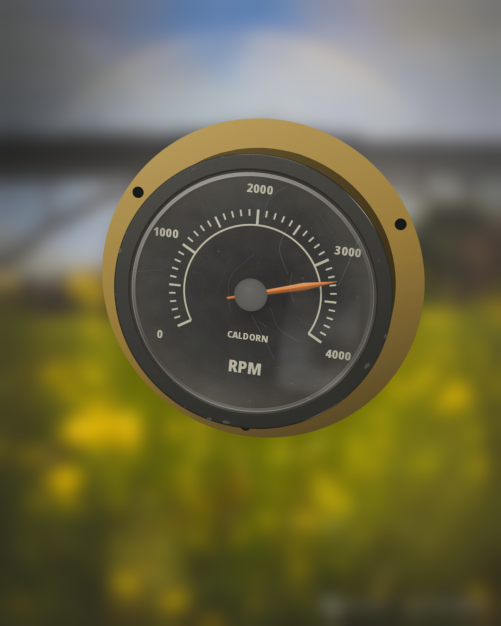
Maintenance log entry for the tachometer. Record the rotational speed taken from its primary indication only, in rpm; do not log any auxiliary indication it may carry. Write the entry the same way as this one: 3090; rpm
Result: 3250; rpm
